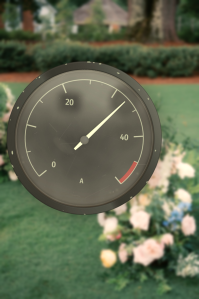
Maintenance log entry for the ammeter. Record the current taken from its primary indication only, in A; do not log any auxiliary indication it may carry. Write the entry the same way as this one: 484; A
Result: 32.5; A
